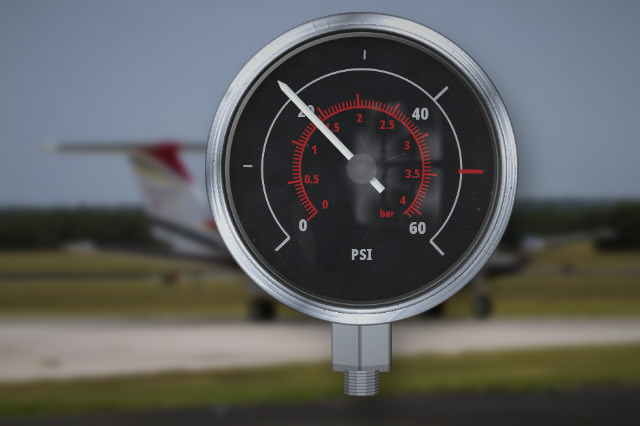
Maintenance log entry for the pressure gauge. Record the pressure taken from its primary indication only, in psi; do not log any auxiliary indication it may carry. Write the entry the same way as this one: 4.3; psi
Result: 20; psi
